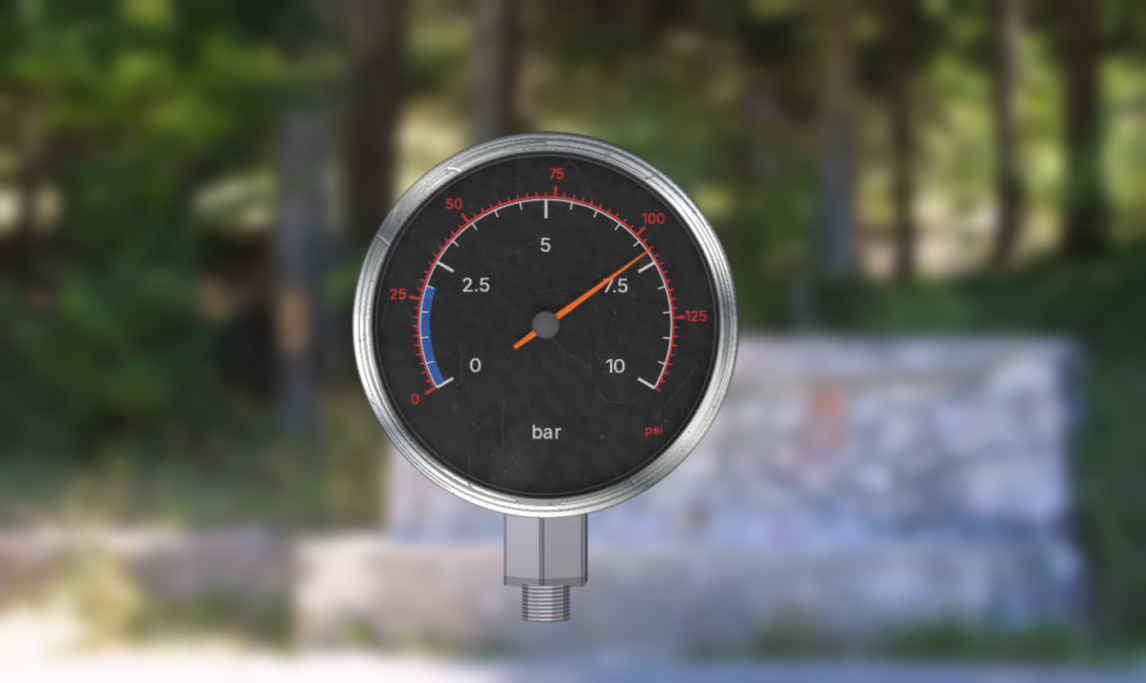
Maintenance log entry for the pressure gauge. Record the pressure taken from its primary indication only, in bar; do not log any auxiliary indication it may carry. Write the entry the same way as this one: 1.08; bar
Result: 7.25; bar
